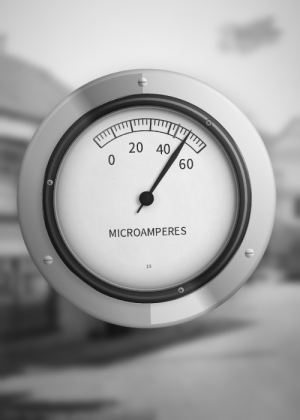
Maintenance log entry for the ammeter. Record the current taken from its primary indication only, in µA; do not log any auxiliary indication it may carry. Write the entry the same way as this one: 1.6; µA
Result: 50; µA
